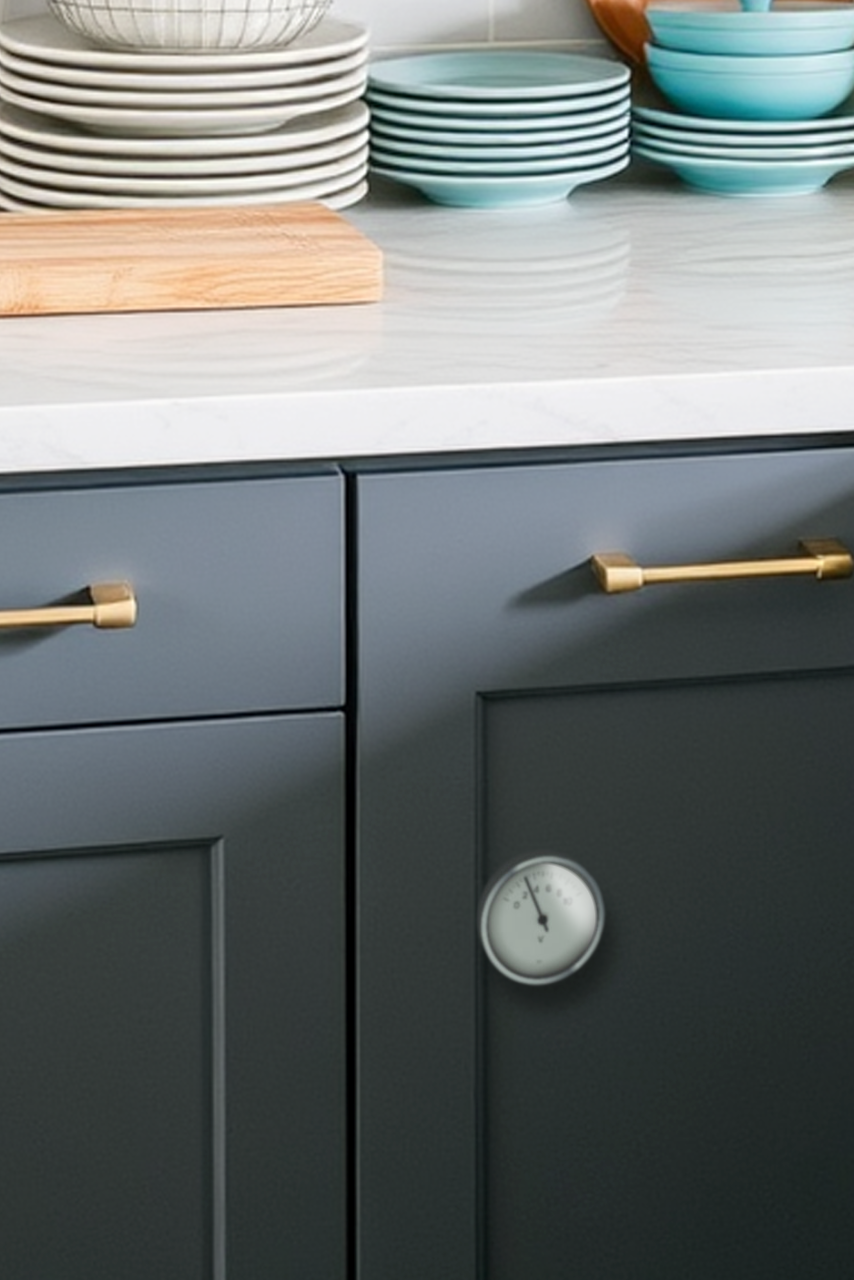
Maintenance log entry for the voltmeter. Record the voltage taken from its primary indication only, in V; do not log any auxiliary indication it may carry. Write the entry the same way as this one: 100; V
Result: 3; V
